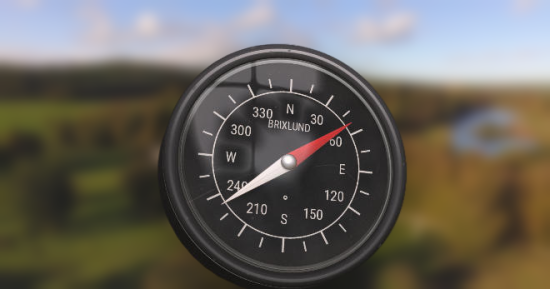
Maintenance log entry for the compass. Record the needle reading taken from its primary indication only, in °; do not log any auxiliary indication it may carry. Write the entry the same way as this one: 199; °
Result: 52.5; °
